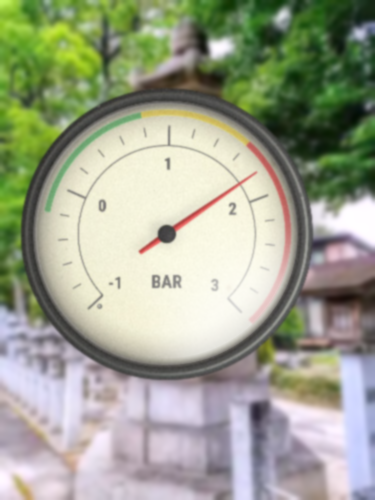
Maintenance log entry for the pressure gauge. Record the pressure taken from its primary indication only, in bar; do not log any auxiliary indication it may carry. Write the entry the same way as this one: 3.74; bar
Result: 1.8; bar
